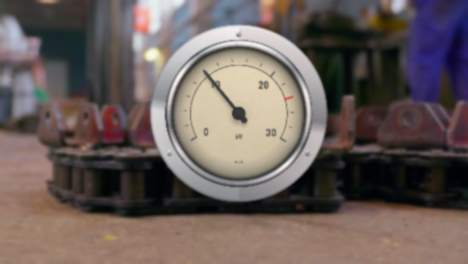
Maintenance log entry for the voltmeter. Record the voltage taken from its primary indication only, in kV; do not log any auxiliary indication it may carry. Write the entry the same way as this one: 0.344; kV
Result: 10; kV
